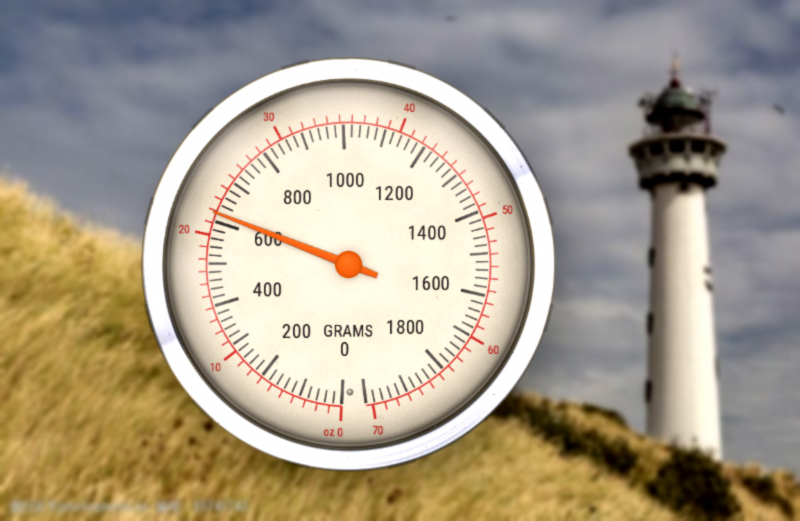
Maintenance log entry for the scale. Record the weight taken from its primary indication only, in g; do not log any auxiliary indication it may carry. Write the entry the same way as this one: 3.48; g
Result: 620; g
